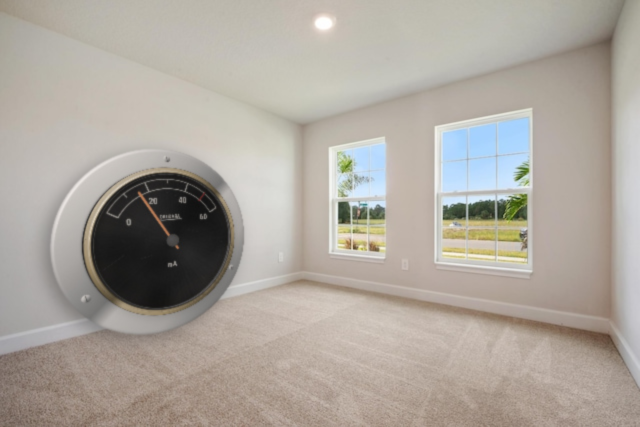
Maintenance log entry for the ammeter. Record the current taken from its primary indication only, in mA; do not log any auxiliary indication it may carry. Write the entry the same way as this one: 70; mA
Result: 15; mA
